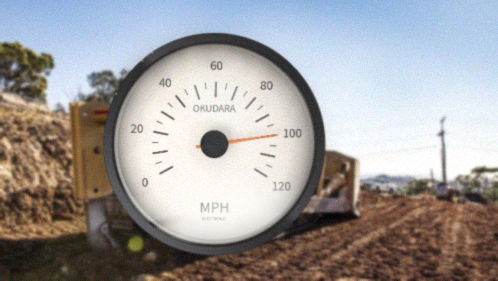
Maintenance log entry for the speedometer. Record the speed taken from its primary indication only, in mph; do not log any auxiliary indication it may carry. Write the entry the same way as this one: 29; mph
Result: 100; mph
